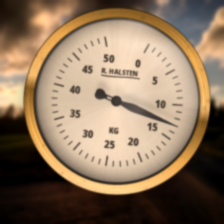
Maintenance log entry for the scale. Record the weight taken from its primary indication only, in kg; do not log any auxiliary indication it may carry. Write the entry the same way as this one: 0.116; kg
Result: 13; kg
